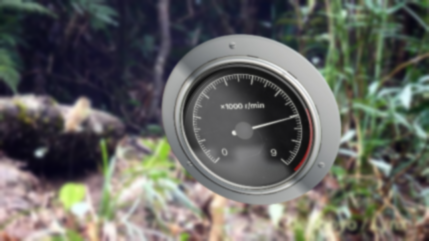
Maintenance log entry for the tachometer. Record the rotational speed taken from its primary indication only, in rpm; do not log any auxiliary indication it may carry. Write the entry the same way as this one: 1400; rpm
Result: 7000; rpm
